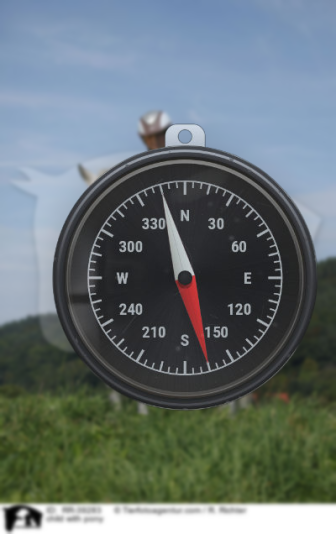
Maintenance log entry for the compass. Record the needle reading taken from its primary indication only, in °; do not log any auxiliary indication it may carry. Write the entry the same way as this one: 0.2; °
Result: 165; °
